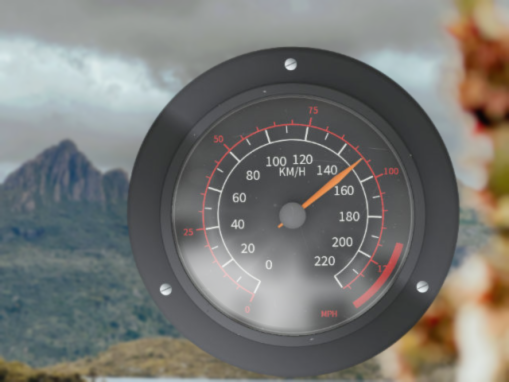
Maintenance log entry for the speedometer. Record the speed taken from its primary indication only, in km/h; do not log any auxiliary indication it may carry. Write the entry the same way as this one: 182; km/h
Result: 150; km/h
